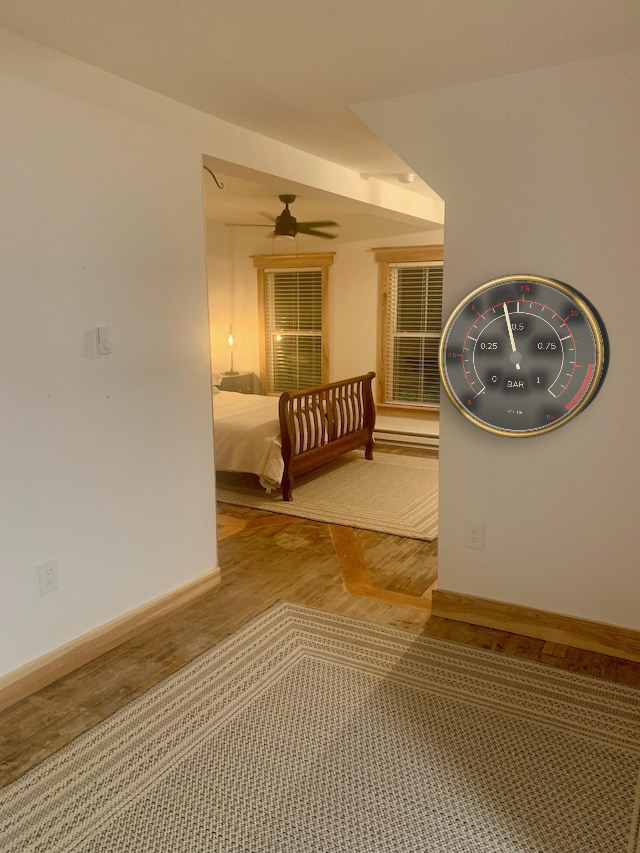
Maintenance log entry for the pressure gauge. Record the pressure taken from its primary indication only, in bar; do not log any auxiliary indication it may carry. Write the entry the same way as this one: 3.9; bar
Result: 0.45; bar
